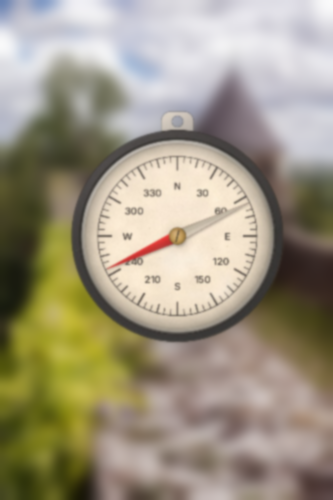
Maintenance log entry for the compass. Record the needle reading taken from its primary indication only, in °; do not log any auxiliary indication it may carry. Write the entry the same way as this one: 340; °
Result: 245; °
